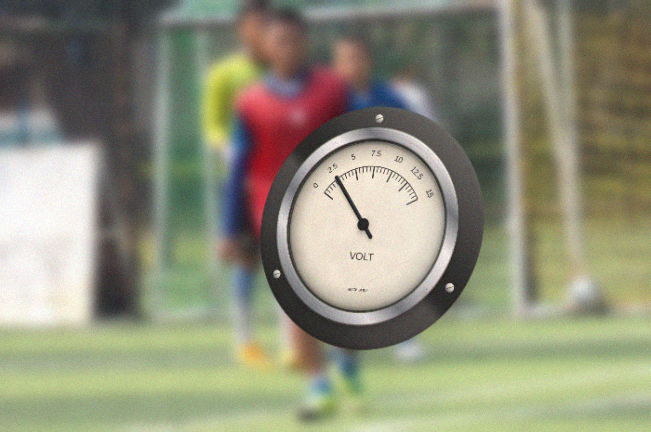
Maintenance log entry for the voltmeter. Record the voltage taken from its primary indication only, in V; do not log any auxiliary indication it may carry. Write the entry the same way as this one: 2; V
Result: 2.5; V
